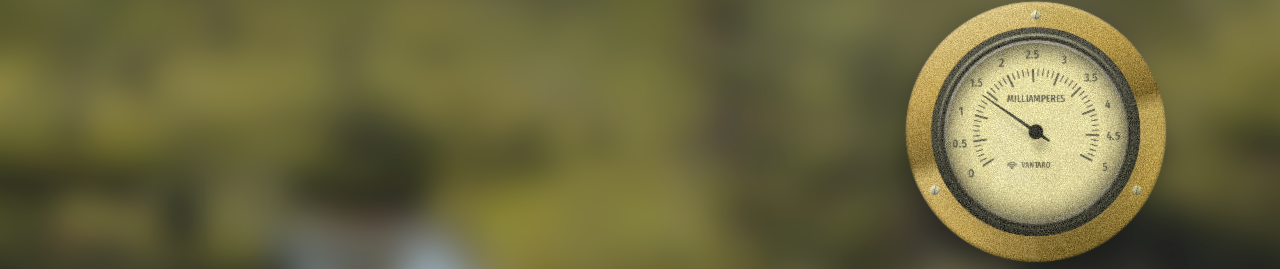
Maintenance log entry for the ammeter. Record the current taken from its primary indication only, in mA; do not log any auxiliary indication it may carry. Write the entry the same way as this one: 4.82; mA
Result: 1.4; mA
